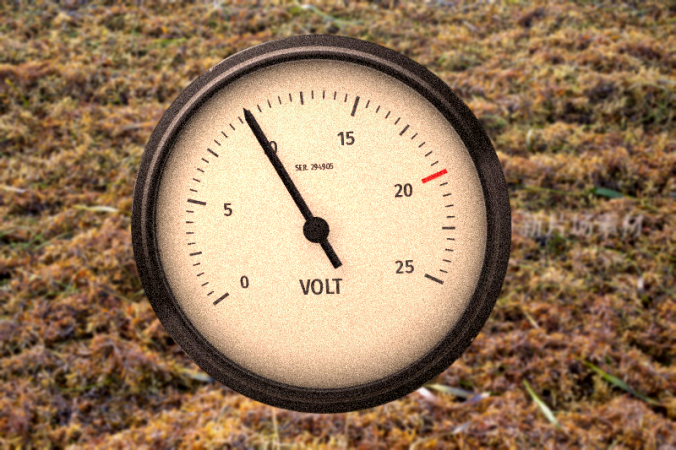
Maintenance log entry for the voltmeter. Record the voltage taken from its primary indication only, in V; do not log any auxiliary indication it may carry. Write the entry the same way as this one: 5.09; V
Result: 10; V
